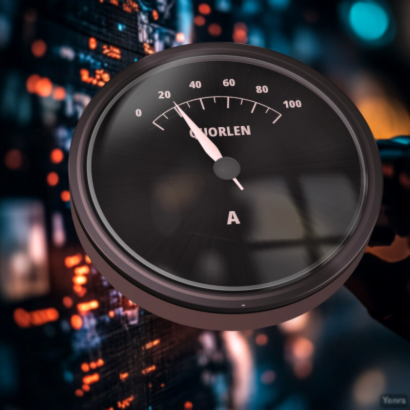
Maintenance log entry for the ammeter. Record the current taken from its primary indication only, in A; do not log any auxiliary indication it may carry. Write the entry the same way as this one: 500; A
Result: 20; A
